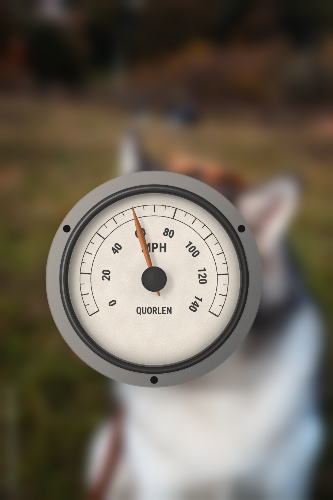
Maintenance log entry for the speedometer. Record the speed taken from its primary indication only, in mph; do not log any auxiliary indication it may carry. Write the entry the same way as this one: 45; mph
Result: 60; mph
